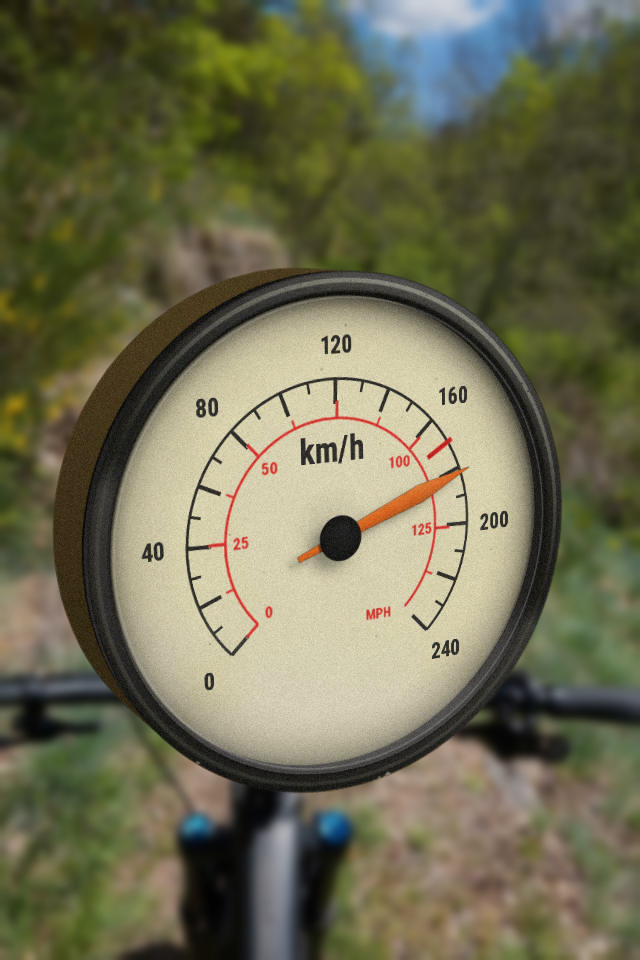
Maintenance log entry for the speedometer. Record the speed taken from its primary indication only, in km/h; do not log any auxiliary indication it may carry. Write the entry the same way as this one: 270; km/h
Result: 180; km/h
